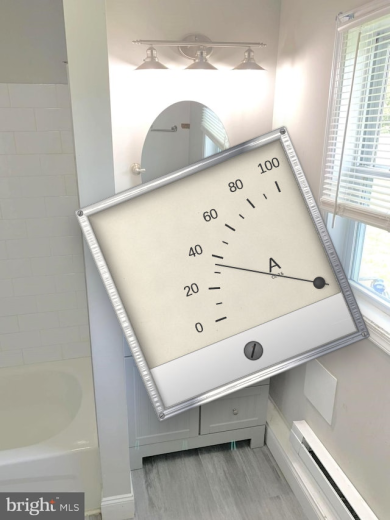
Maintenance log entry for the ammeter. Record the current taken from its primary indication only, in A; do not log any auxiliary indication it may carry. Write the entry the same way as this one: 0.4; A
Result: 35; A
